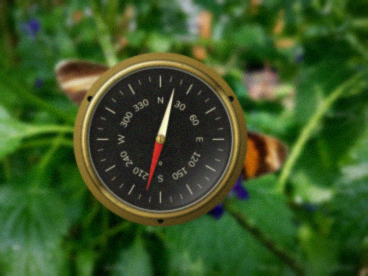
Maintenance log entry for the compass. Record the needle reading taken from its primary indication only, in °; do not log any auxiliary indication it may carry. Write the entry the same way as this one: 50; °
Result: 195; °
